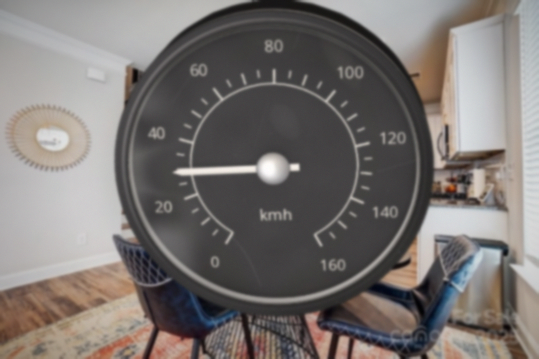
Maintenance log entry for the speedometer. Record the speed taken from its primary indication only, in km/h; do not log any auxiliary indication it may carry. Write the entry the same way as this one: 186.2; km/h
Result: 30; km/h
